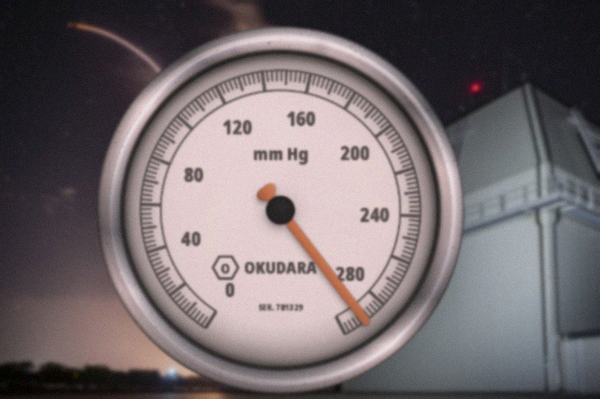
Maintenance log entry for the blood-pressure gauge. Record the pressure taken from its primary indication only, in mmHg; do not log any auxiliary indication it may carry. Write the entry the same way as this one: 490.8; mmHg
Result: 290; mmHg
